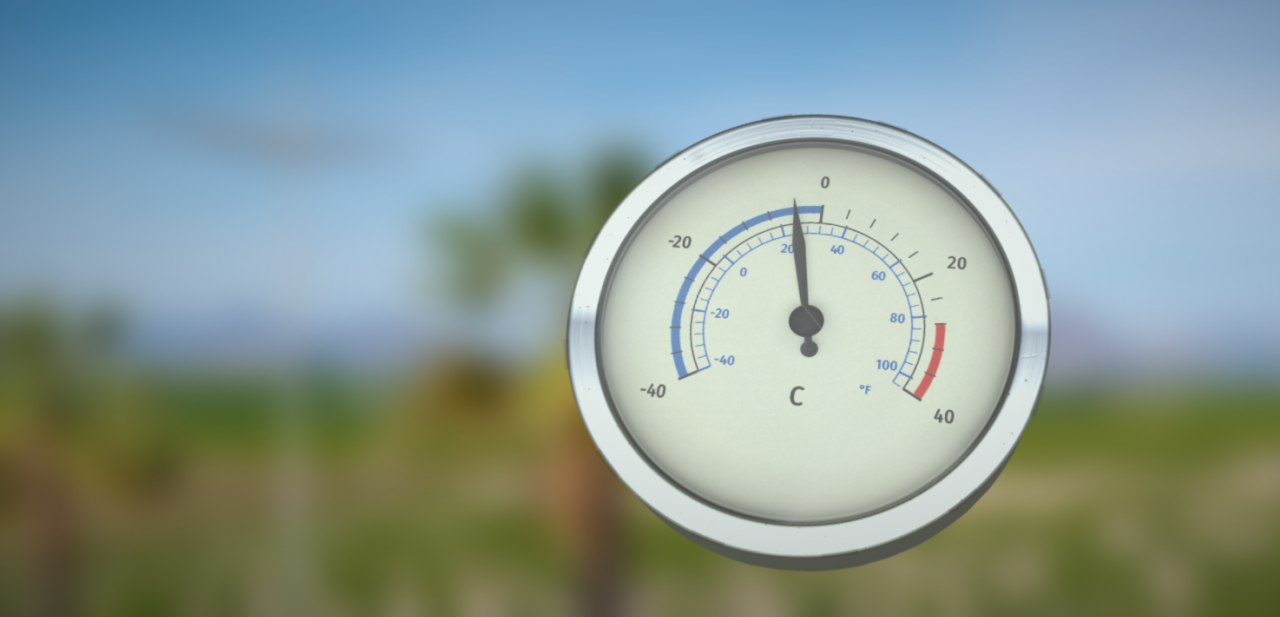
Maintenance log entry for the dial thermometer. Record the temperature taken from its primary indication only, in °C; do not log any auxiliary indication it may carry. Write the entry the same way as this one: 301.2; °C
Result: -4; °C
